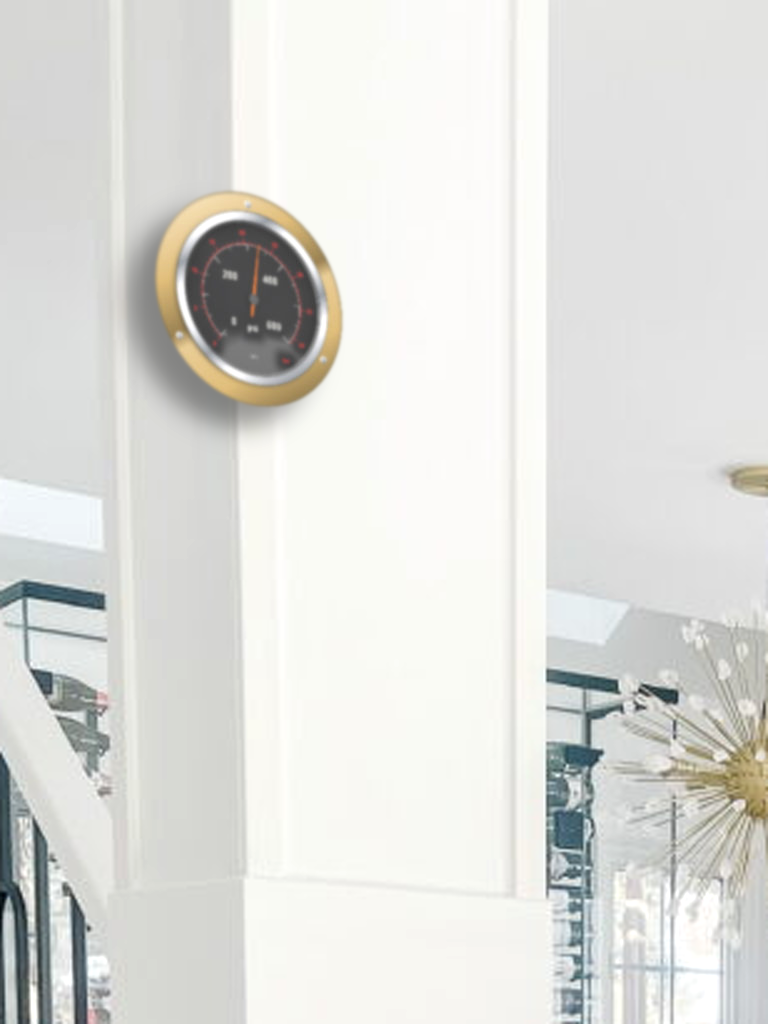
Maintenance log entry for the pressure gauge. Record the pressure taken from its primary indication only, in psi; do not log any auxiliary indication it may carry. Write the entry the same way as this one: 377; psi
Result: 325; psi
